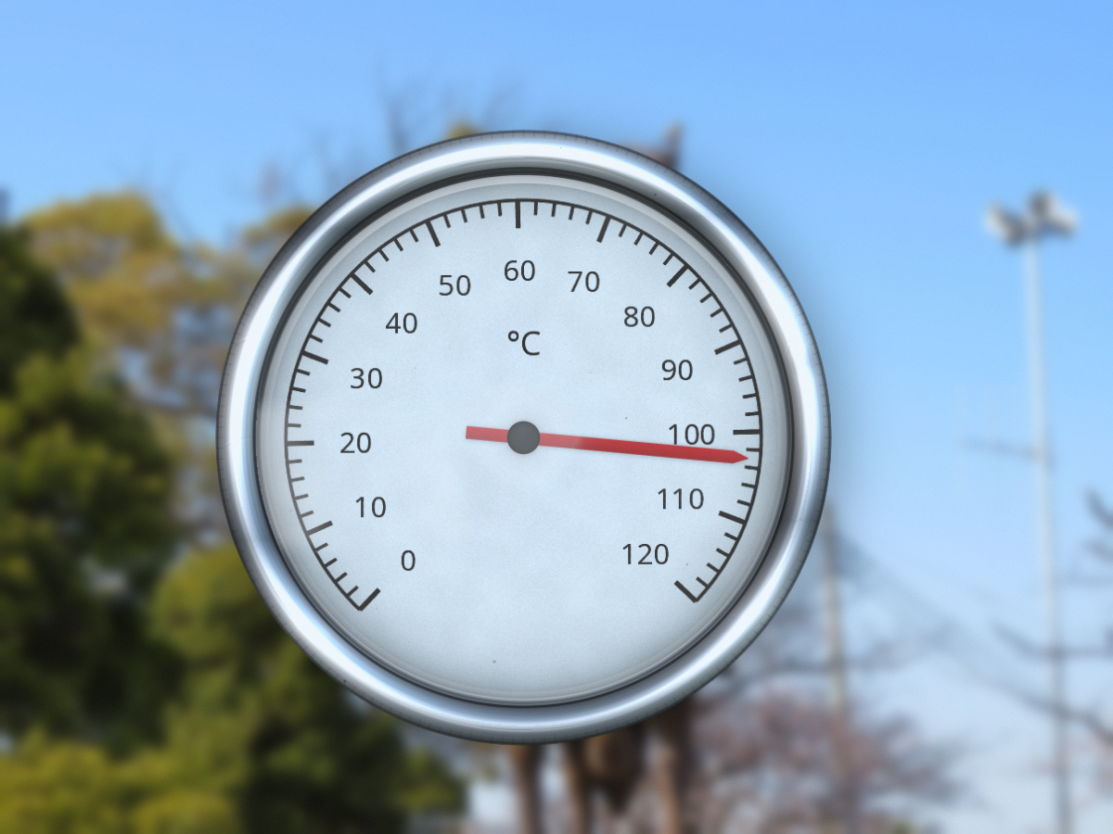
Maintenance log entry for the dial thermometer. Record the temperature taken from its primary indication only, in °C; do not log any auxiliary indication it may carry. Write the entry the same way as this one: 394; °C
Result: 103; °C
